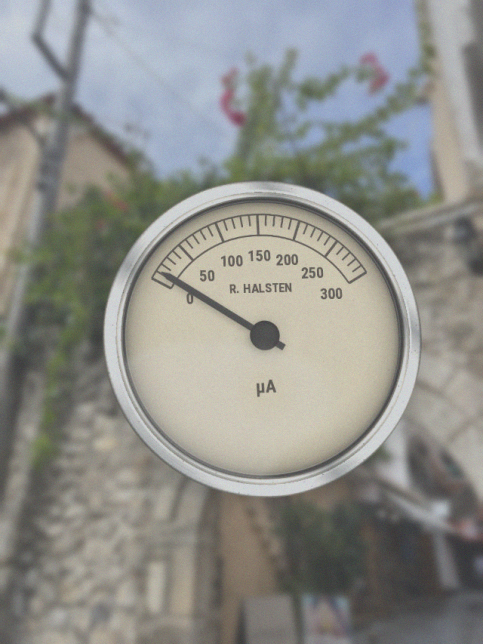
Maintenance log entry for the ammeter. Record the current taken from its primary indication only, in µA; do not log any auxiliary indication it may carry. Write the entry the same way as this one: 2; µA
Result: 10; µA
